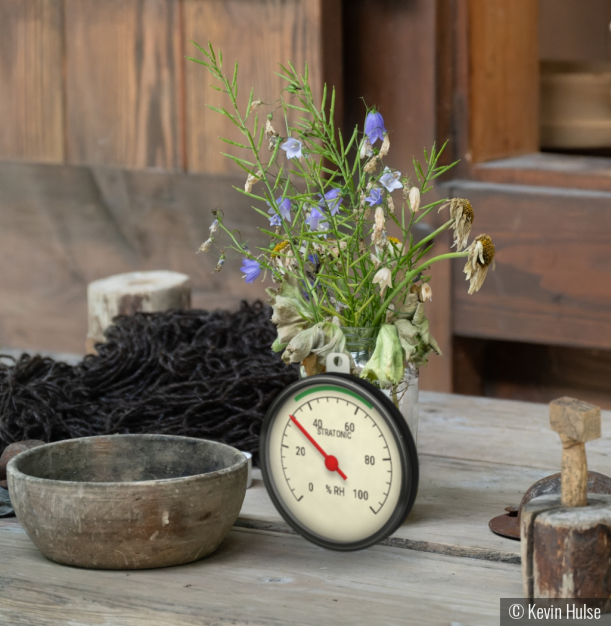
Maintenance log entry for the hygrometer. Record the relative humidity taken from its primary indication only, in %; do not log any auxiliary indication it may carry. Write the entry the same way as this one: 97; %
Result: 32; %
